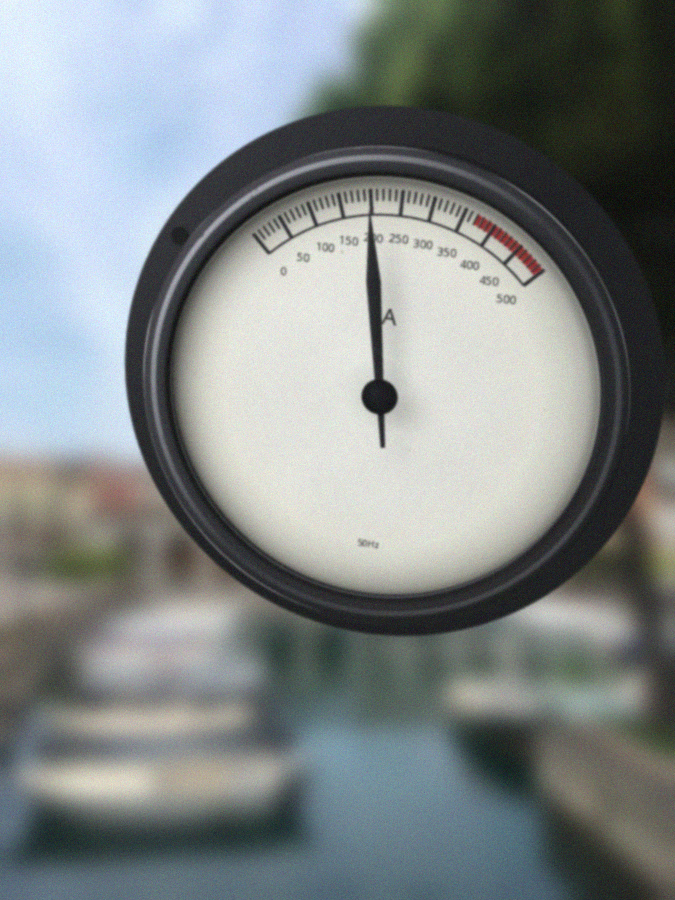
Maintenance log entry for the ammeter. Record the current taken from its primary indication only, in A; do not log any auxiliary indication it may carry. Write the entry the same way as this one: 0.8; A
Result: 200; A
